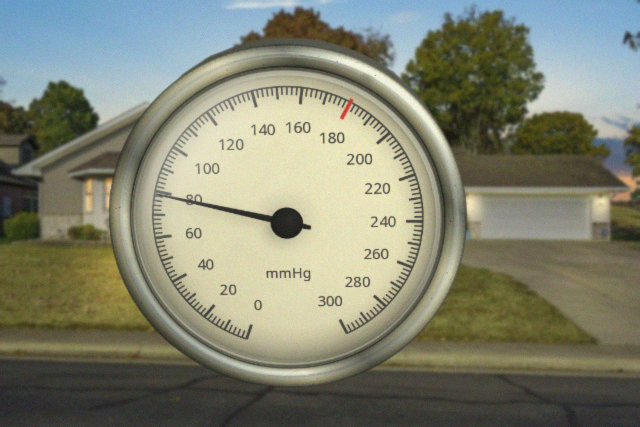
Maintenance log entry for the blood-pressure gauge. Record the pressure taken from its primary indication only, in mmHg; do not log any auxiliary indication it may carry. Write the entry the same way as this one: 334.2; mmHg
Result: 80; mmHg
